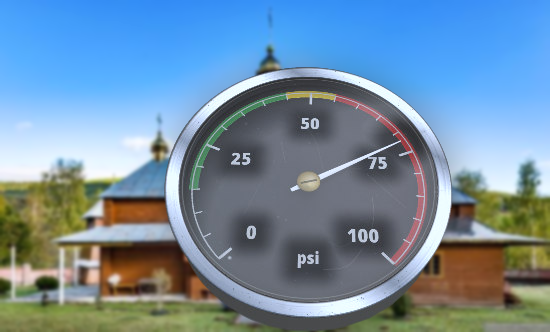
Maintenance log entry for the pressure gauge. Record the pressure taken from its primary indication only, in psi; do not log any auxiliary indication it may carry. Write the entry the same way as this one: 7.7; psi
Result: 72.5; psi
